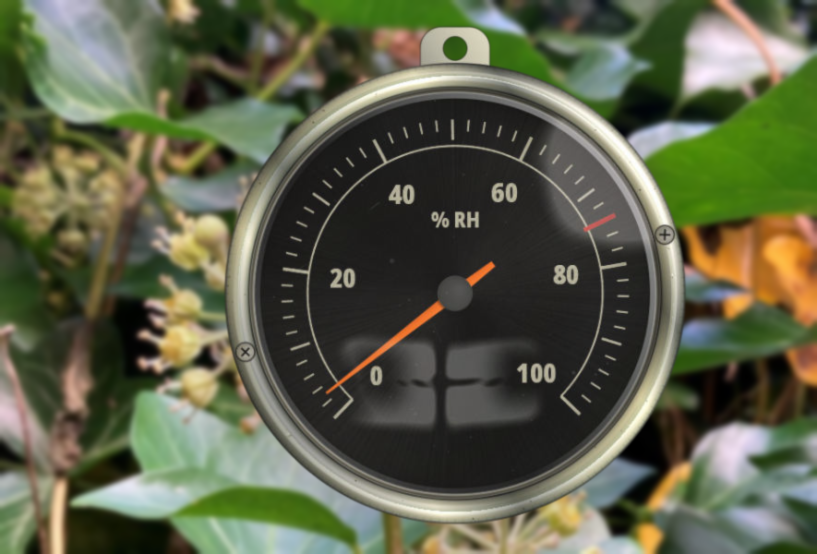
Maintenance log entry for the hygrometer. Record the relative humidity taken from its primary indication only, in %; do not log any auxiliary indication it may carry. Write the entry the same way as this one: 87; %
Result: 3; %
